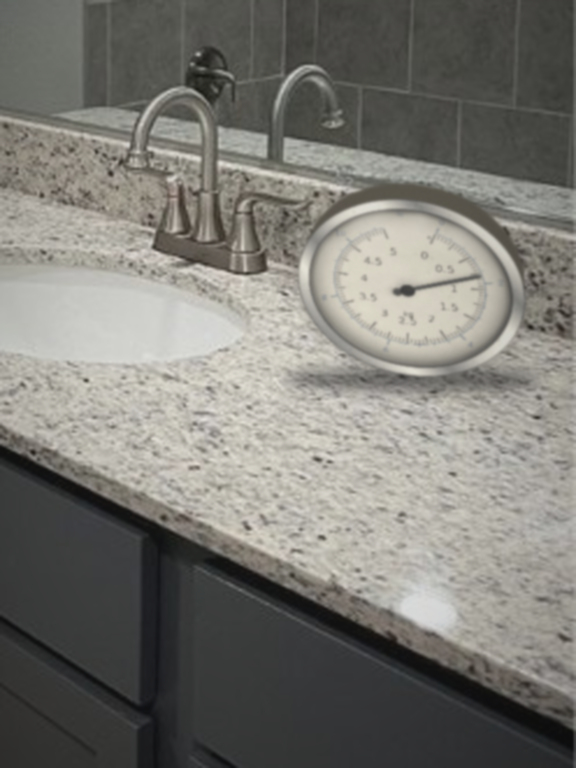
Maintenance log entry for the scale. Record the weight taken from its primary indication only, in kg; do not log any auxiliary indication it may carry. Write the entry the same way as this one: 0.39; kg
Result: 0.75; kg
